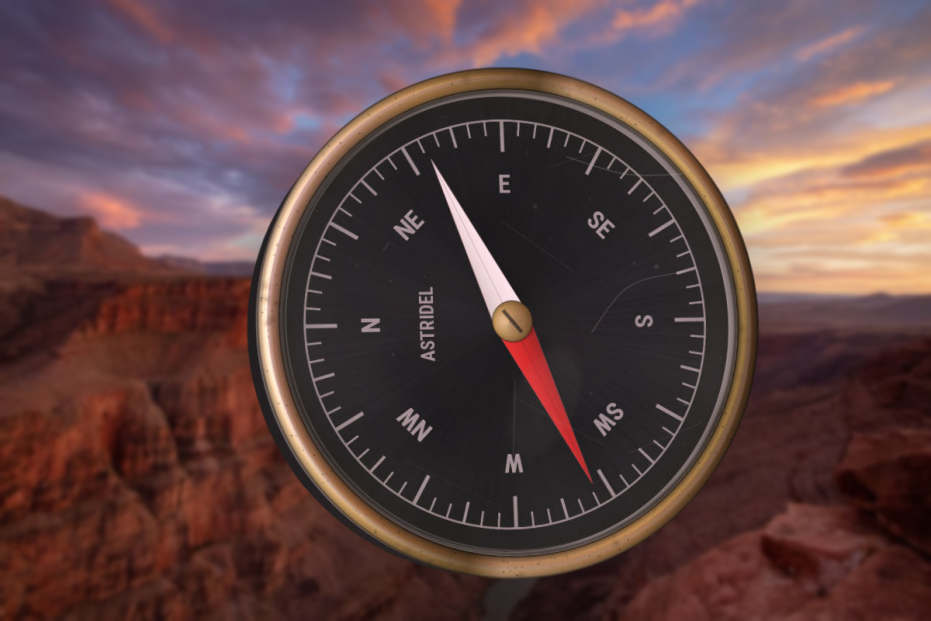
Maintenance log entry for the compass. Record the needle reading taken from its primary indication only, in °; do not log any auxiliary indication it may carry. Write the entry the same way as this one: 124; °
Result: 245; °
